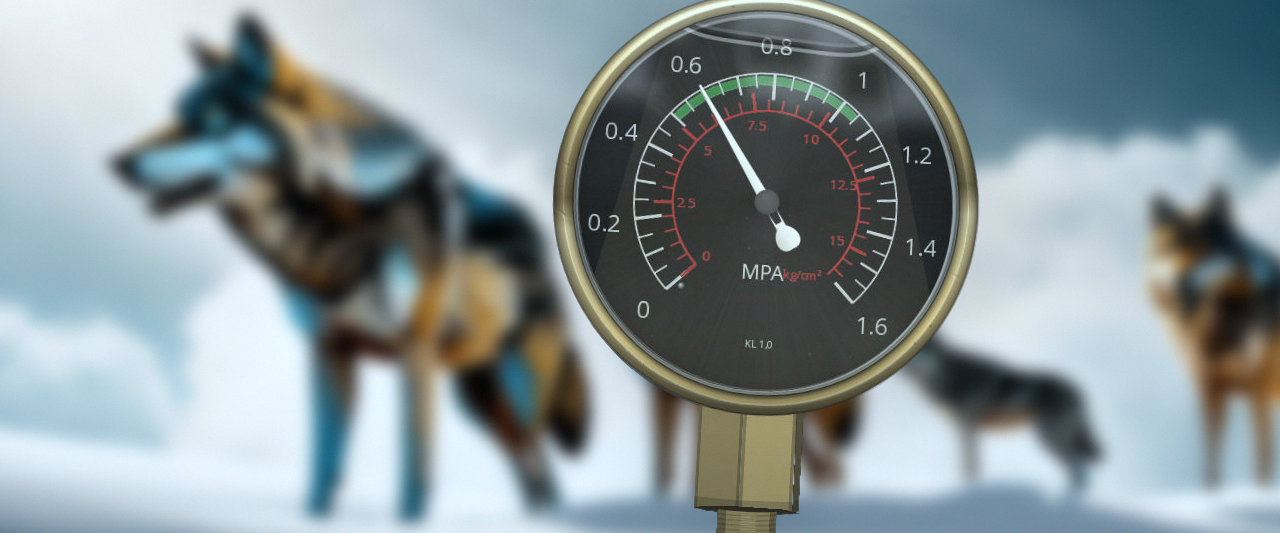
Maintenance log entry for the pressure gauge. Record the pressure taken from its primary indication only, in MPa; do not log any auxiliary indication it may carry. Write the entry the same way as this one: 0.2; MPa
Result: 0.6; MPa
